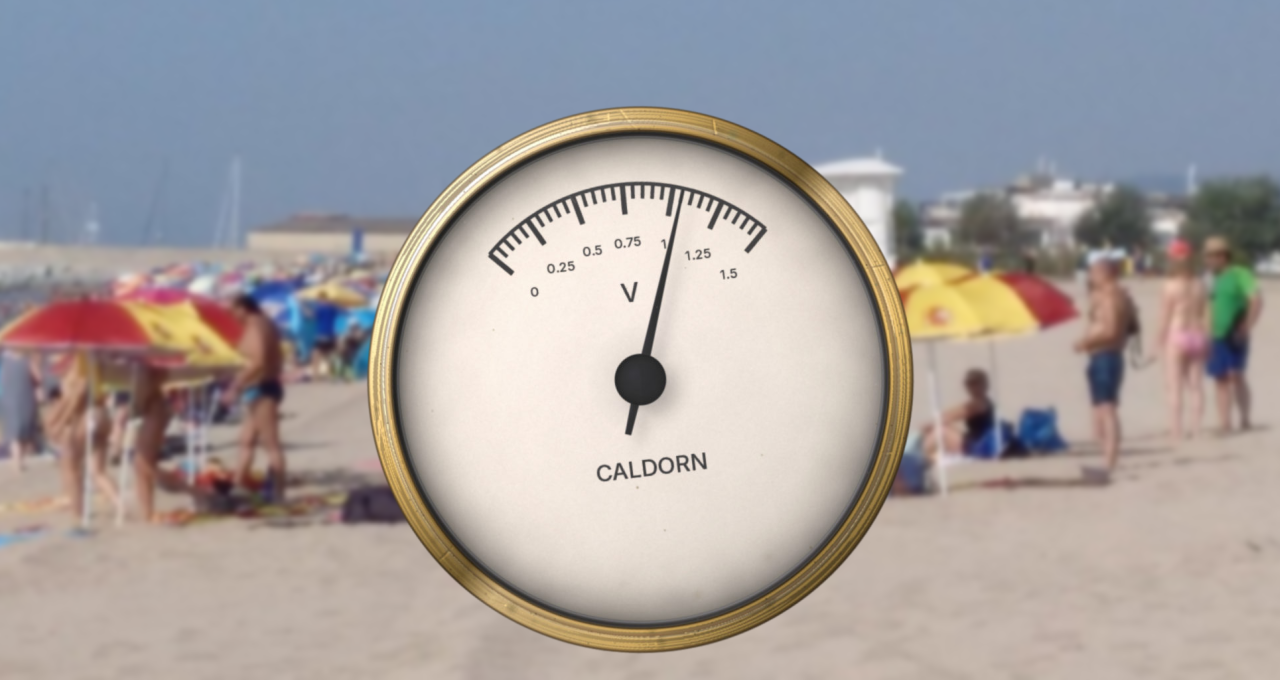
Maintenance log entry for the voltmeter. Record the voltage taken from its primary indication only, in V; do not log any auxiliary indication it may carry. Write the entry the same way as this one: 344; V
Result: 1.05; V
